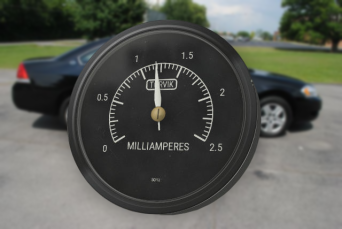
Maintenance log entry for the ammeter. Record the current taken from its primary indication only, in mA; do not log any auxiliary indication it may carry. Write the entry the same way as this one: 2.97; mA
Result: 1.2; mA
